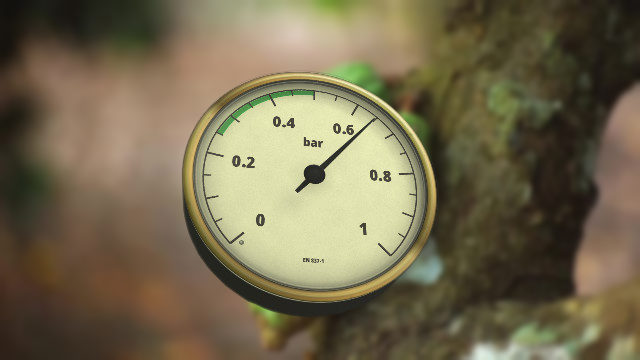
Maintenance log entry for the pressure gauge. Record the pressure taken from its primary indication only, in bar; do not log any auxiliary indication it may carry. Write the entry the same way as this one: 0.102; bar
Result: 0.65; bar
